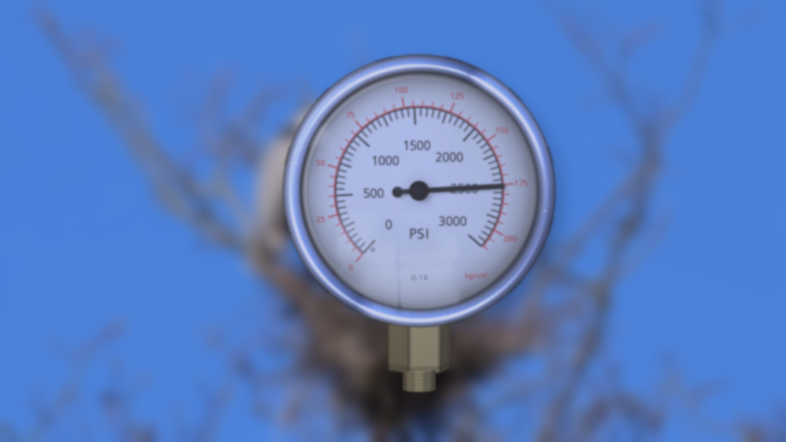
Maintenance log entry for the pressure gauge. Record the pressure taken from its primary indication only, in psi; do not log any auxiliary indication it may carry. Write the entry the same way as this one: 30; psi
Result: 2500; psi
